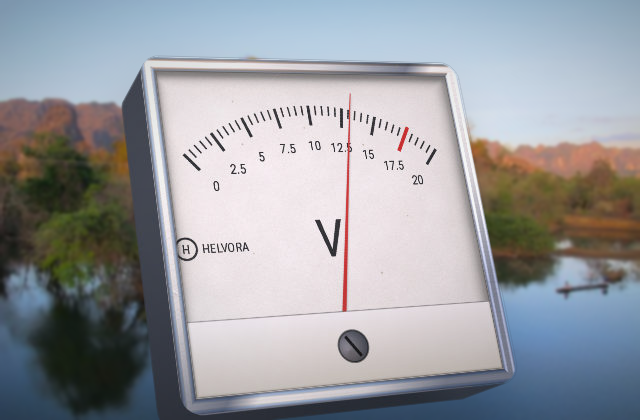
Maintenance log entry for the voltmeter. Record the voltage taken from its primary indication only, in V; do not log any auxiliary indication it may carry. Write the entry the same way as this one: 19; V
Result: 13; V
